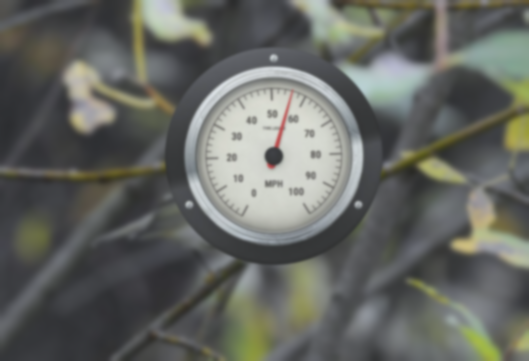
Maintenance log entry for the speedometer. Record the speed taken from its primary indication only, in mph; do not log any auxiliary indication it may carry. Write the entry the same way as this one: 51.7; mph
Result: 56; mph
